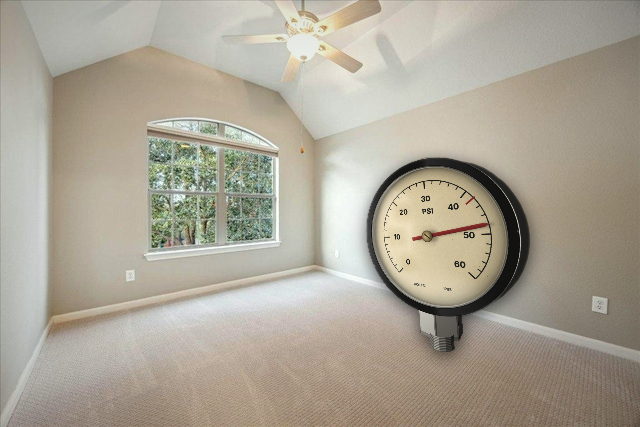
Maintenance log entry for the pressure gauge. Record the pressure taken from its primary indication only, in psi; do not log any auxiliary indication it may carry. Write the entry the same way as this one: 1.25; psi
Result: 48; psi
